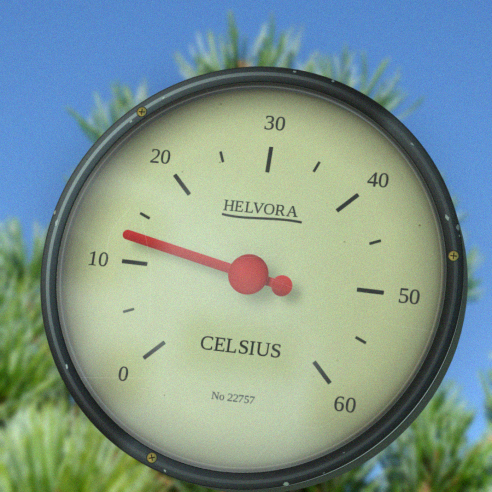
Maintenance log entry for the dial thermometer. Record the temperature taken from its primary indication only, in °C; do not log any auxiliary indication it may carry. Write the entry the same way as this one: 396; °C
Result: 12.5; °C
